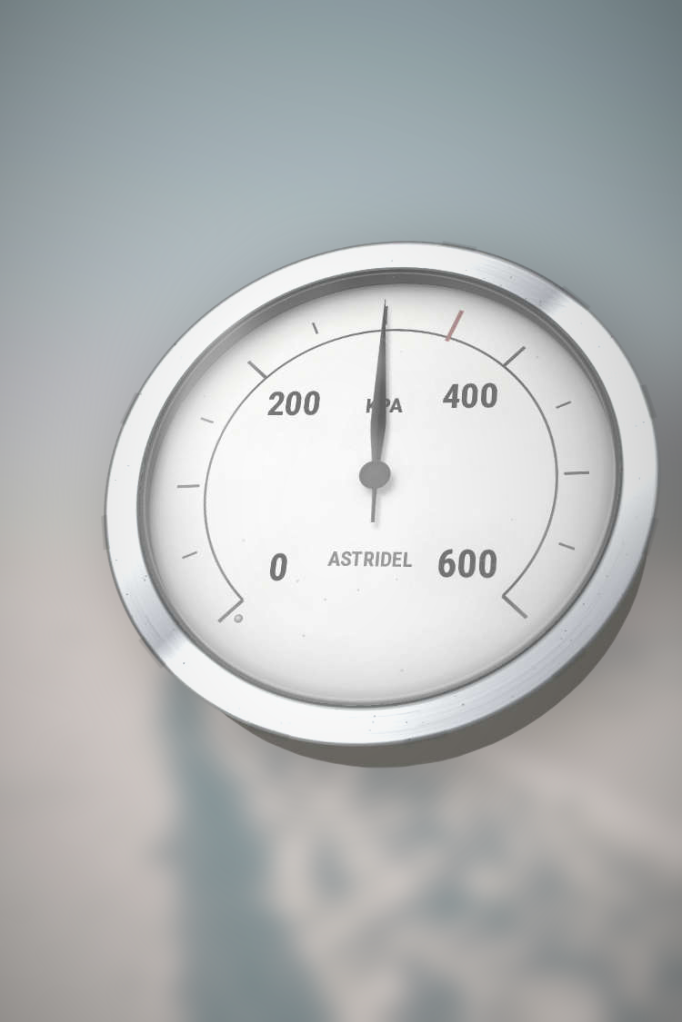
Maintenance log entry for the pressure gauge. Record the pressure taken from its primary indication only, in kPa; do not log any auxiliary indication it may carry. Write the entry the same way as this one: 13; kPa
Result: 300; kPa
